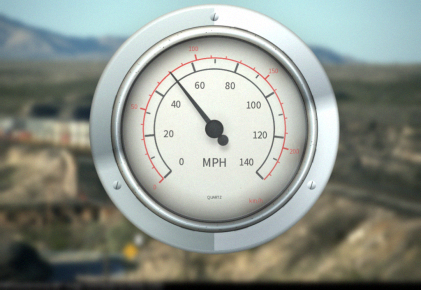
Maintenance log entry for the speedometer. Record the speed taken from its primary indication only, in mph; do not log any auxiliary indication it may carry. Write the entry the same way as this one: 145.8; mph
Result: 50; mph
